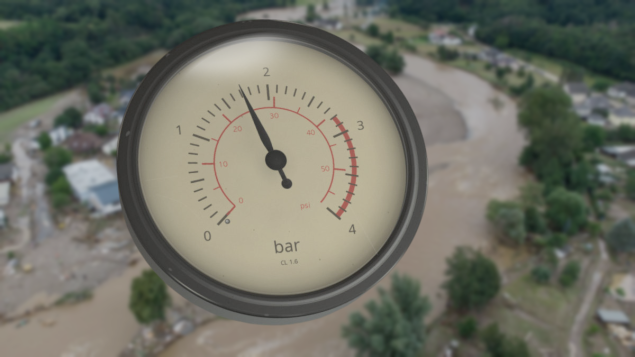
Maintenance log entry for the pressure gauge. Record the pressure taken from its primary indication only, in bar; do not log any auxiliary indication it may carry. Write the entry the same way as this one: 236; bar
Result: 1.7; bar
